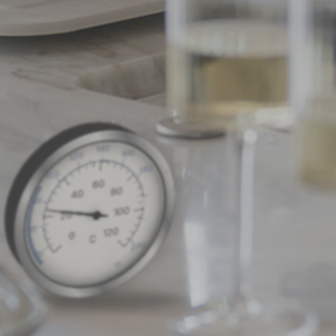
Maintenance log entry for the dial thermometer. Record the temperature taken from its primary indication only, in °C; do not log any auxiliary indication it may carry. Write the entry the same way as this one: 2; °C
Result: 24; °C
